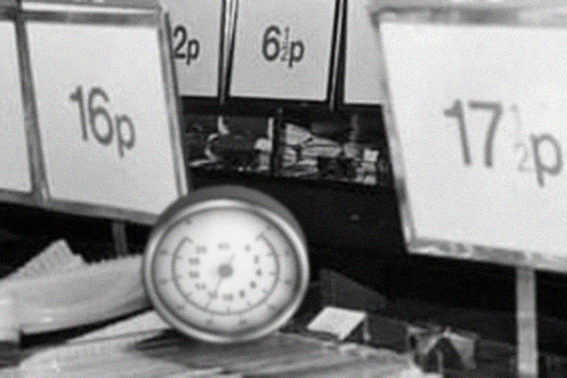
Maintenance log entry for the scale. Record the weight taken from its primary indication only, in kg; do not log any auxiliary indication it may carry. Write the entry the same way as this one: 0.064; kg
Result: 12; kg
